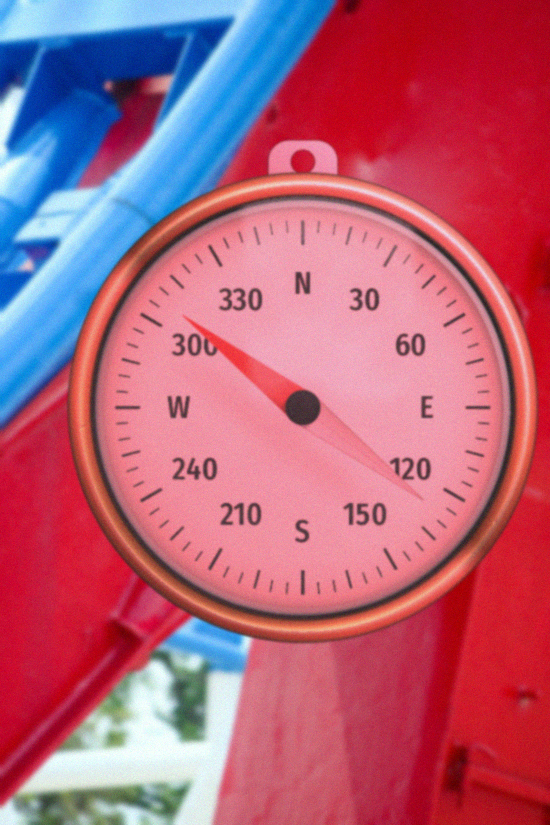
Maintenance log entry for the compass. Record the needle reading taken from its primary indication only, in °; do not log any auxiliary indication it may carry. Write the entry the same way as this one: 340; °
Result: 307.5; °
